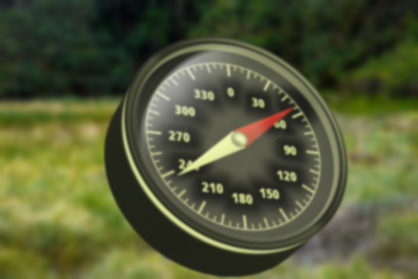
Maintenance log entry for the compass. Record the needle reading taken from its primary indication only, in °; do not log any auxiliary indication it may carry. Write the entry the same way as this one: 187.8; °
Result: 55; °
